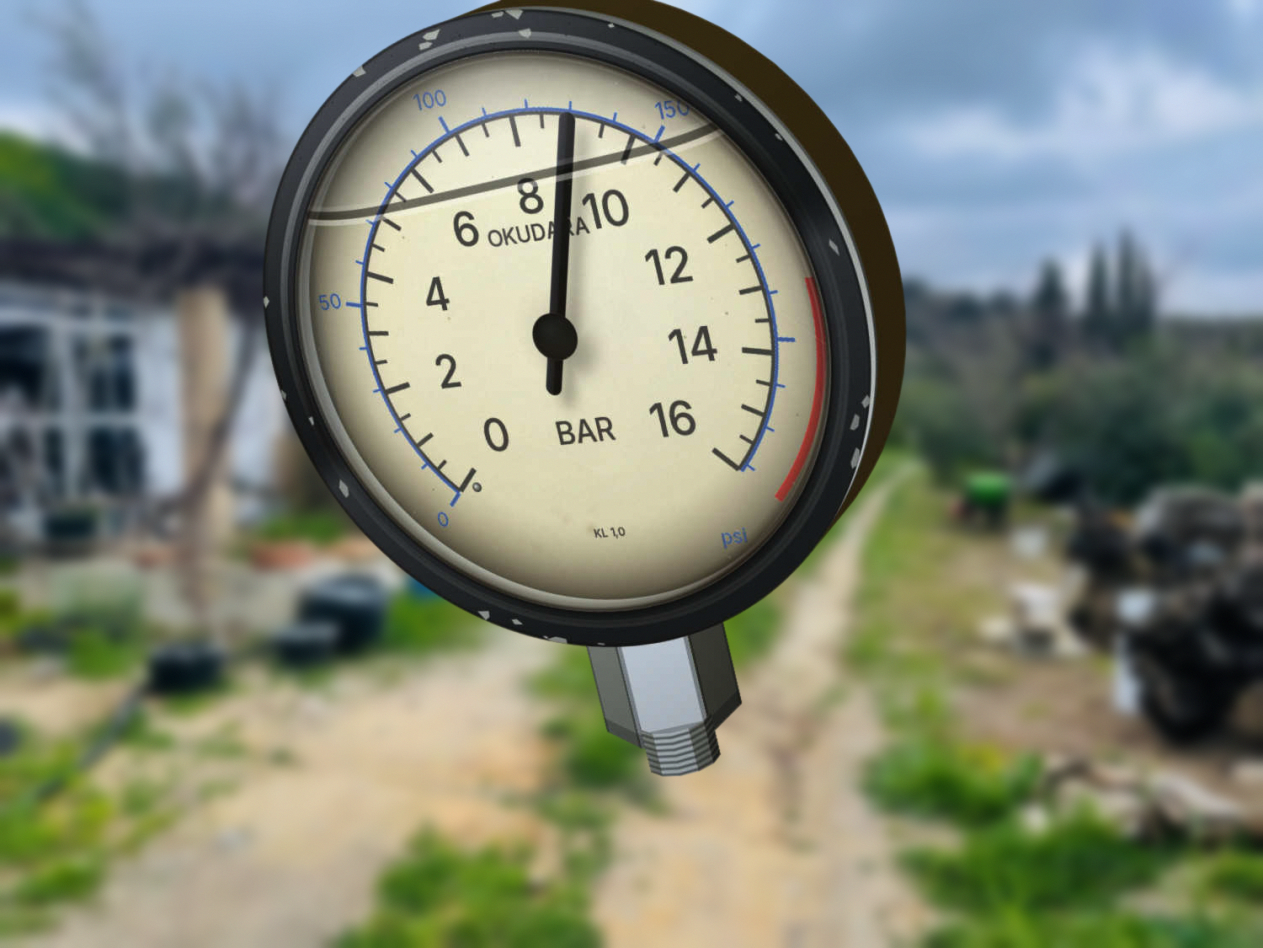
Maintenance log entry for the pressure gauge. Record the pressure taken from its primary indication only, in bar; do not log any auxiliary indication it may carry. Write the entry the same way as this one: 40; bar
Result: 9; bar
